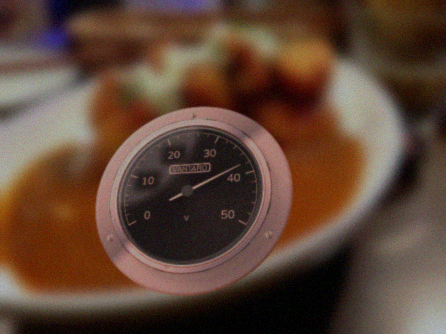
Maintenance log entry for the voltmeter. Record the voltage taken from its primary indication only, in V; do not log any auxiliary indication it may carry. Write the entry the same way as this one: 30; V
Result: 38; V
